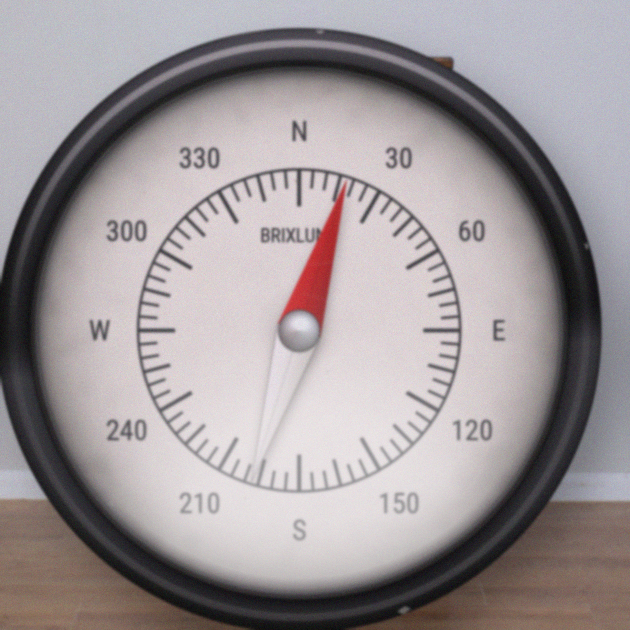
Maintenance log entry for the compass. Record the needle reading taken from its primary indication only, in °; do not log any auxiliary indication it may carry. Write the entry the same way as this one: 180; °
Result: 17.5; °
